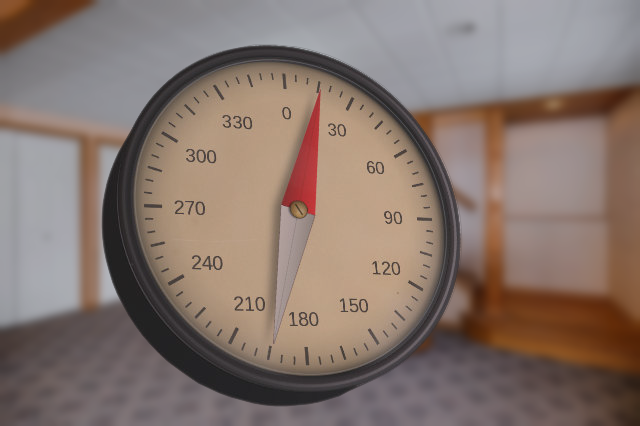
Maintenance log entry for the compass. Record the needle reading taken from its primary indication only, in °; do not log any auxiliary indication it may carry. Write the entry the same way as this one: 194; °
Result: 15; °
